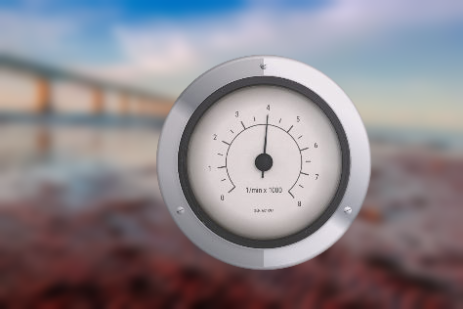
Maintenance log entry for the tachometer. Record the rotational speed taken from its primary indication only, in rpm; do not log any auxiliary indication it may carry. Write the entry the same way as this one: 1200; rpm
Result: 4000; rpm
